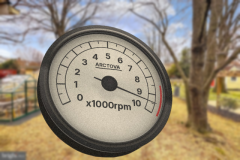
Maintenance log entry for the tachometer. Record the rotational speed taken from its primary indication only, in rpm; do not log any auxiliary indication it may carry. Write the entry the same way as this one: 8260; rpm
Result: 9500; rpm
